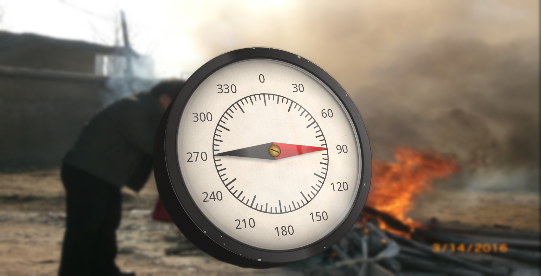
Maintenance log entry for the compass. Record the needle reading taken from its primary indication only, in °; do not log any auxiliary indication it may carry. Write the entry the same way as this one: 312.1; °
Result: 90; °
